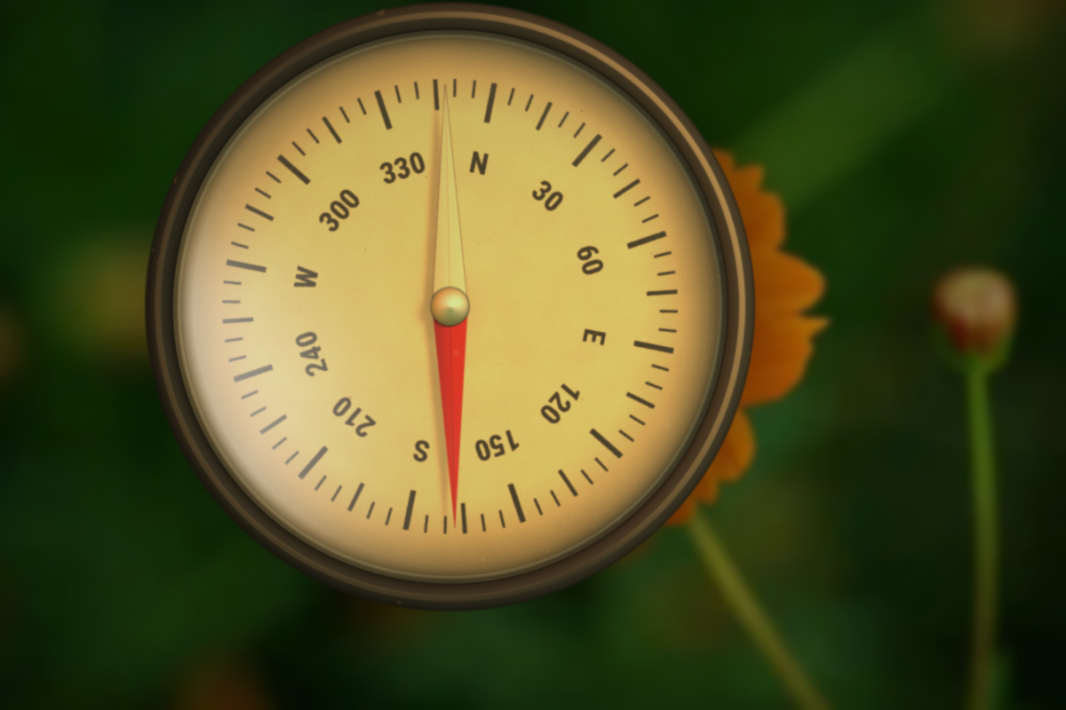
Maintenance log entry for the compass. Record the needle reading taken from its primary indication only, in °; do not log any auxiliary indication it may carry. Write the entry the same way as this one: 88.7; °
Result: 167.5; °
